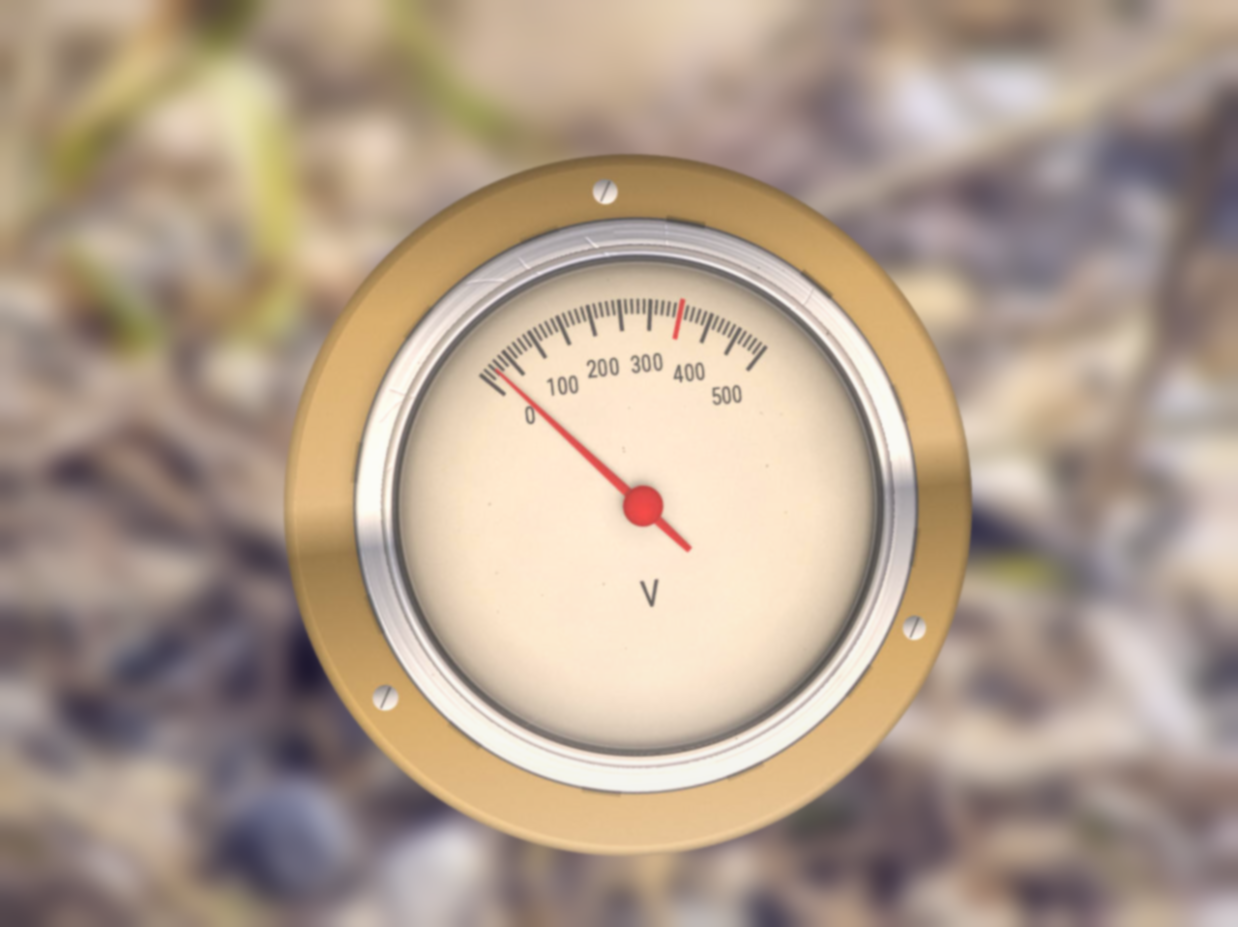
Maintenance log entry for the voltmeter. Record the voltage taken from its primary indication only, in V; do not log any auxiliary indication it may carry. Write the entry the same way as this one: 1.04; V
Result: 20; V
